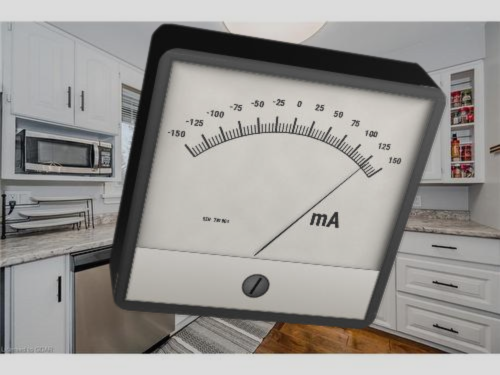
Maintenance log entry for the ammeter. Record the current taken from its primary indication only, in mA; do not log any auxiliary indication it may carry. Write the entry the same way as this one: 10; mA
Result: 125; mA
